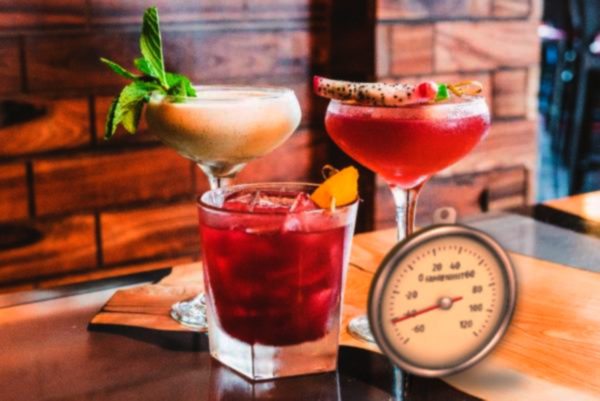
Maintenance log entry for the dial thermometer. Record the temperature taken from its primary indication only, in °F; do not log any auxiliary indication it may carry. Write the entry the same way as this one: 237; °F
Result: -40; °F
